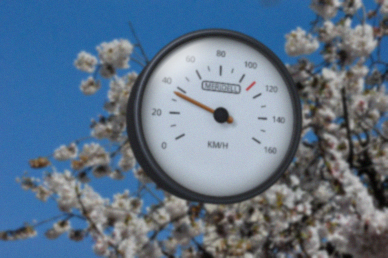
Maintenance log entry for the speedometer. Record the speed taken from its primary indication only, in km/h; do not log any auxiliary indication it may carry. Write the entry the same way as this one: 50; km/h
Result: 35; km/h
